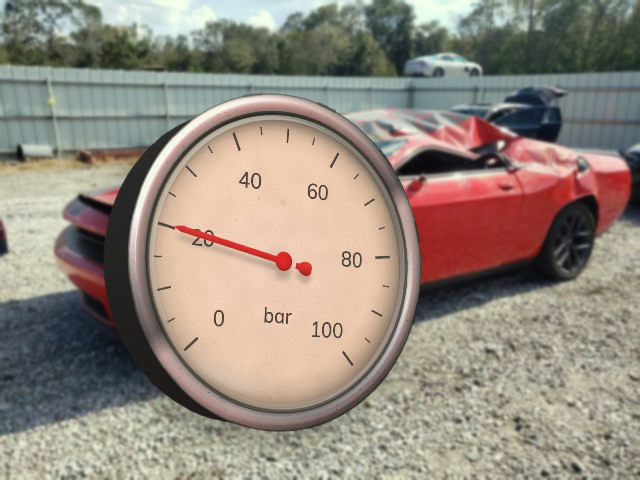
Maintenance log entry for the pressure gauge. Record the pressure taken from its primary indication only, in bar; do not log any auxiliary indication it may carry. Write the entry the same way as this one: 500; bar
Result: 20; bar
